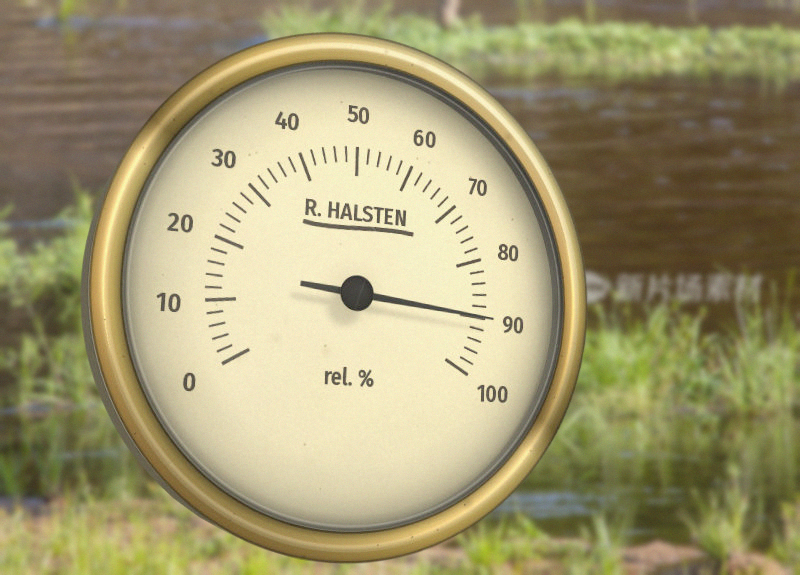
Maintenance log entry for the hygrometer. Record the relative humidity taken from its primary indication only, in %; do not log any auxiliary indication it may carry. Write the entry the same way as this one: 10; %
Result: 90; %
